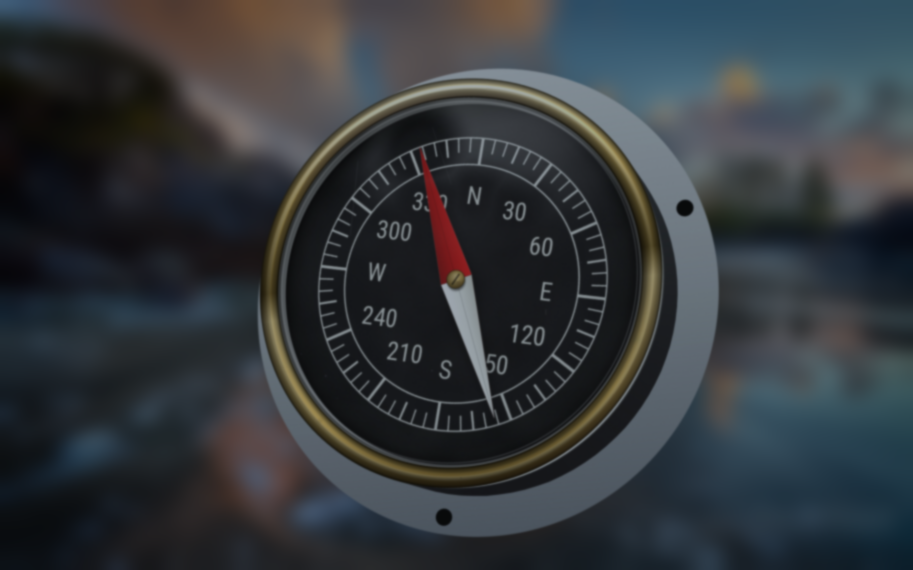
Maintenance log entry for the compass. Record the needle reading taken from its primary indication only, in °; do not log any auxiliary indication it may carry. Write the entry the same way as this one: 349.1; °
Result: 335; °
